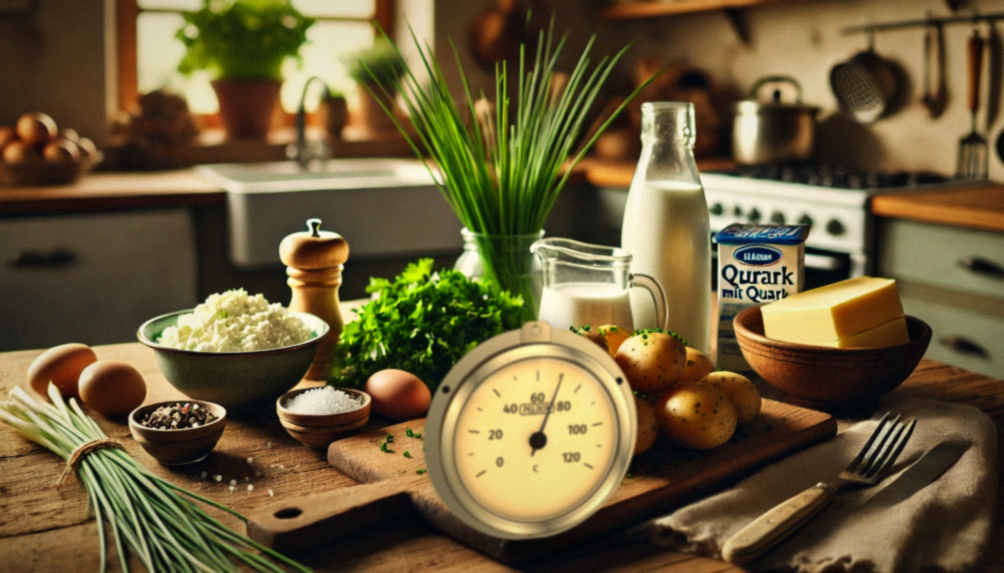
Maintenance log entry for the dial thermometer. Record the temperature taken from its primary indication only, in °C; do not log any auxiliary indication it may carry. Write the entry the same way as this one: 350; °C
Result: 70; °C
